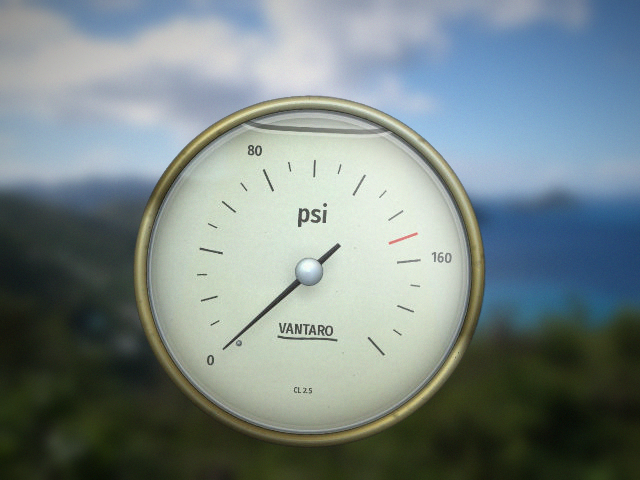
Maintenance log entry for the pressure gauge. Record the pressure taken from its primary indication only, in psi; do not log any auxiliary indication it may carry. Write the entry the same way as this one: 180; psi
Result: 0; psi
